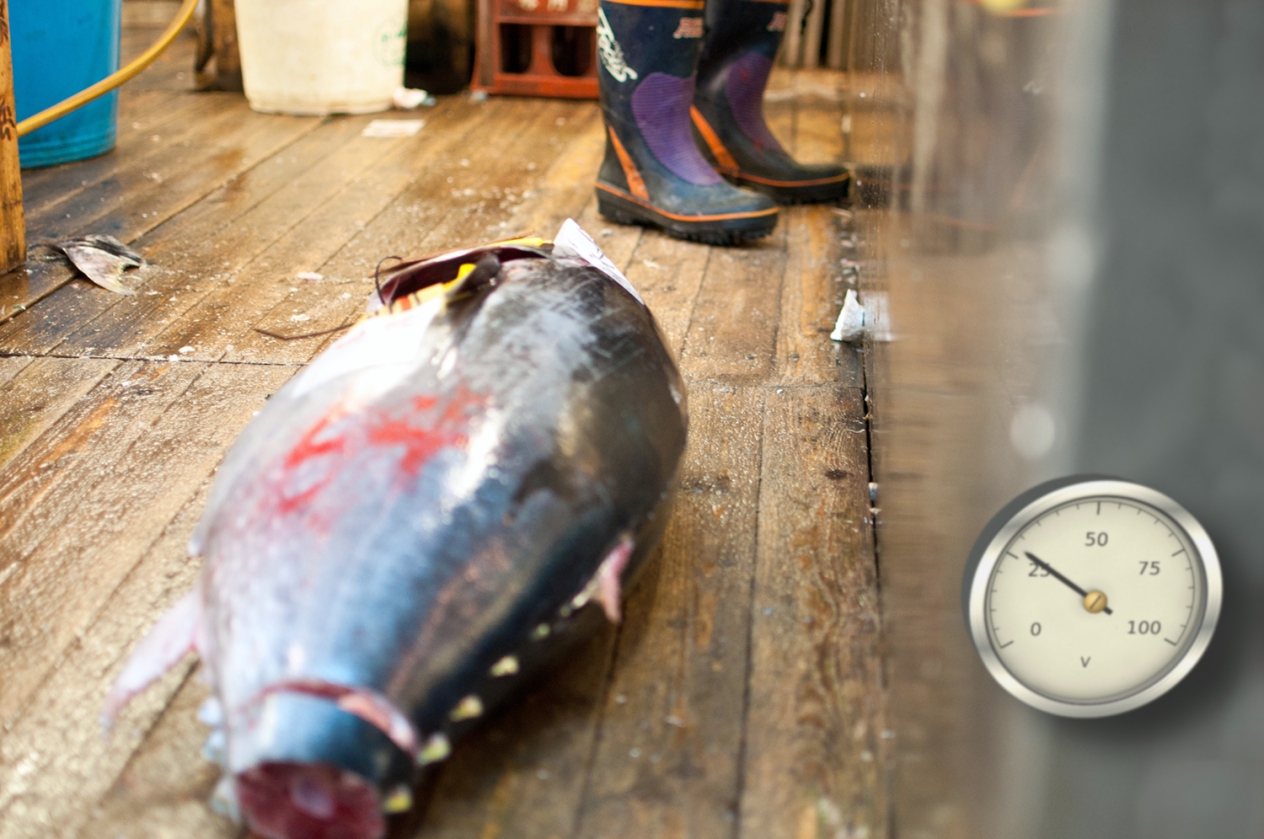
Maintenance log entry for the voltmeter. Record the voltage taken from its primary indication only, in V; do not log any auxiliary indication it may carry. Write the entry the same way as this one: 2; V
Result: 27.5; V
